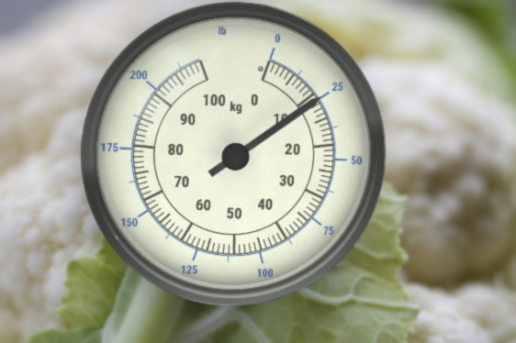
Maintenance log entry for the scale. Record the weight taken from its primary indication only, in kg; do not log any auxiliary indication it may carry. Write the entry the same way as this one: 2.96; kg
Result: 11; kg
